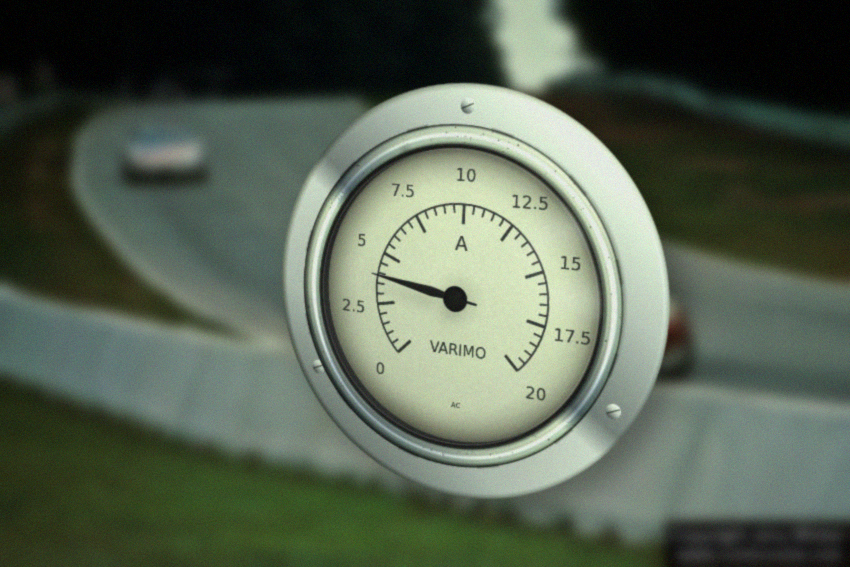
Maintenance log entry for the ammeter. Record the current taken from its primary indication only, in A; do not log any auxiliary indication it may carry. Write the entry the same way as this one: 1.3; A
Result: 4; A
